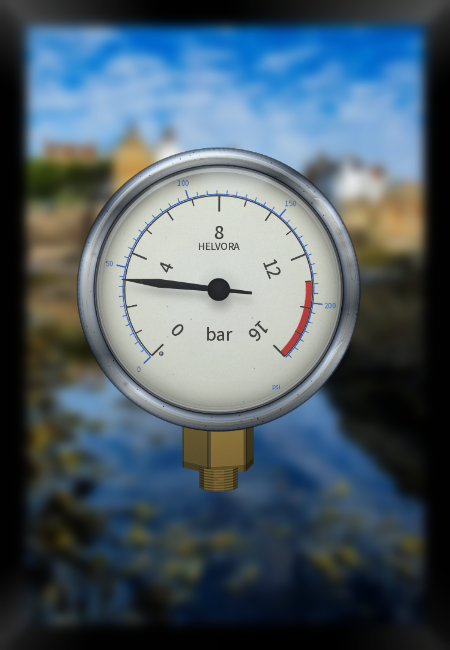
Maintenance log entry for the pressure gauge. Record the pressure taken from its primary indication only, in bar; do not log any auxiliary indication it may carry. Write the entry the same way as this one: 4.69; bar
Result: 3; bar
